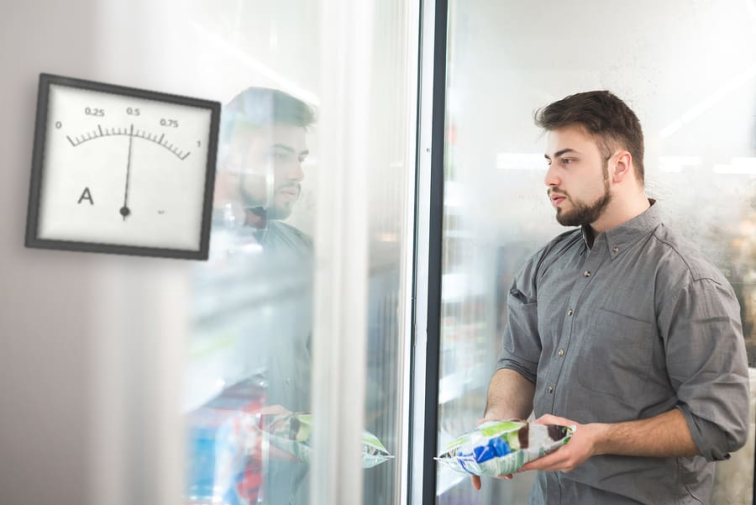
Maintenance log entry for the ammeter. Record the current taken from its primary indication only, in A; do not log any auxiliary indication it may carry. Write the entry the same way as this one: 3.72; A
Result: 0.5; A
